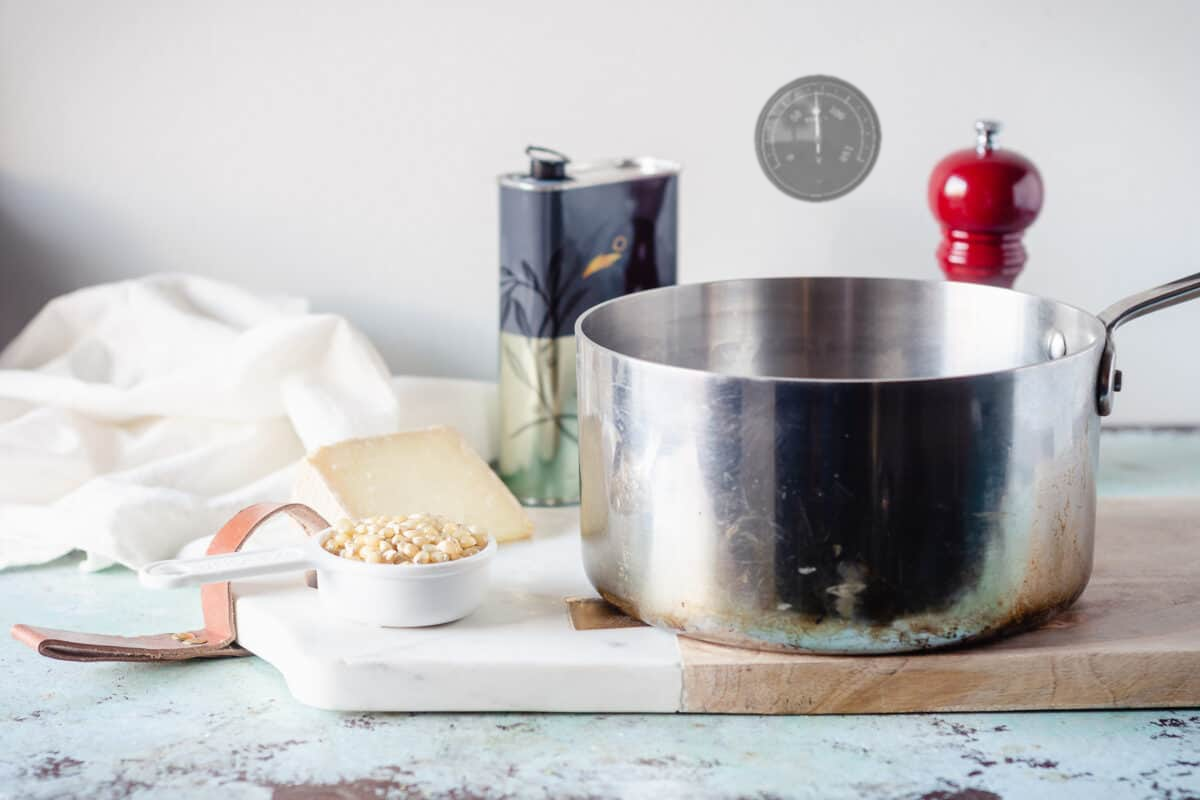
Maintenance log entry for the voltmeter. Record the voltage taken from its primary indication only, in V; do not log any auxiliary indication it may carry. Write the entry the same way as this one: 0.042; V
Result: 75; V
